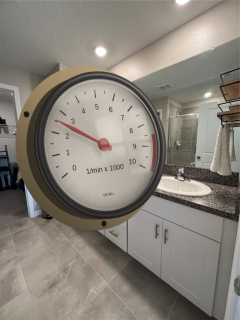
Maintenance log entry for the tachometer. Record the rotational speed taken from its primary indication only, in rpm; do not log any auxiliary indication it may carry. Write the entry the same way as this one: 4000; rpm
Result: 2500; rpm
